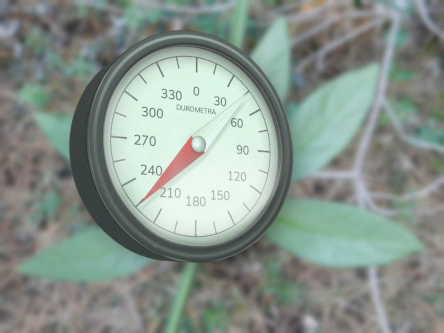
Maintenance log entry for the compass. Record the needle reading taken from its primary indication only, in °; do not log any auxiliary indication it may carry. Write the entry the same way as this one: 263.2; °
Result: 225; °
